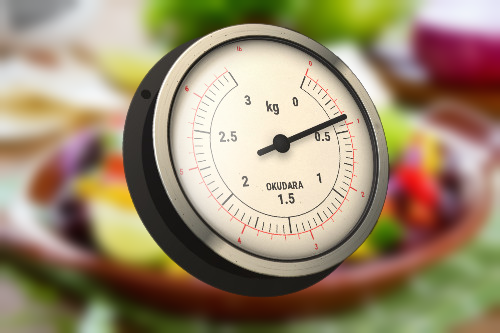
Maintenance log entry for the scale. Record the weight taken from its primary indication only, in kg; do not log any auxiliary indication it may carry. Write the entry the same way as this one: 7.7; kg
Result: 0.4; kg
